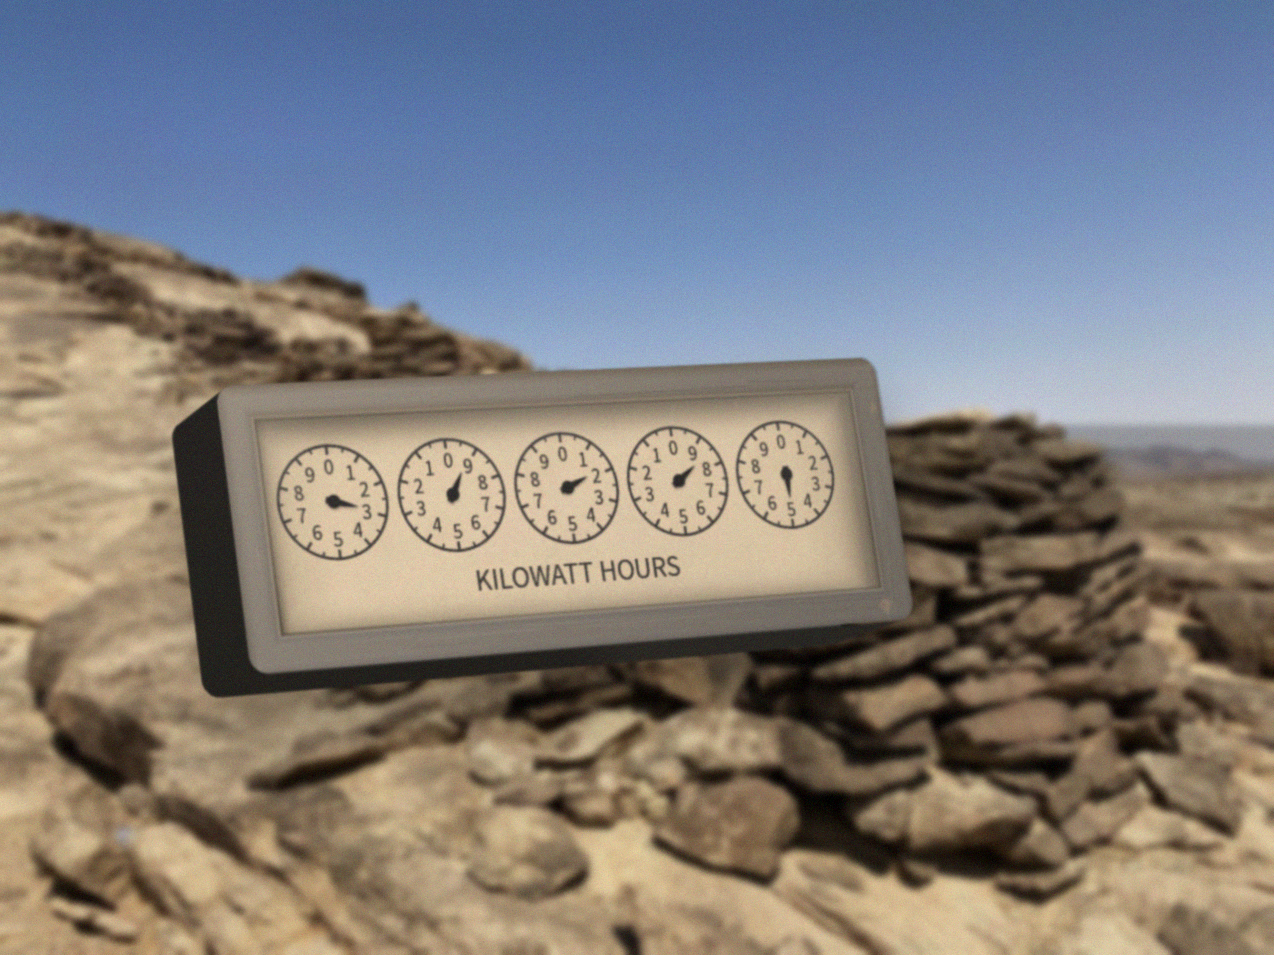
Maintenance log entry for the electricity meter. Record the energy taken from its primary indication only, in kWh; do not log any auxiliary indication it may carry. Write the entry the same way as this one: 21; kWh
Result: 29185; kWh
